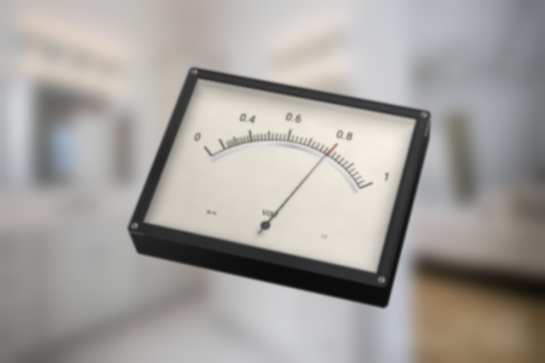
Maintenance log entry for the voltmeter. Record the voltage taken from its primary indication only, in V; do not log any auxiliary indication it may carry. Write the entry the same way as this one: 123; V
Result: 0.8; V
